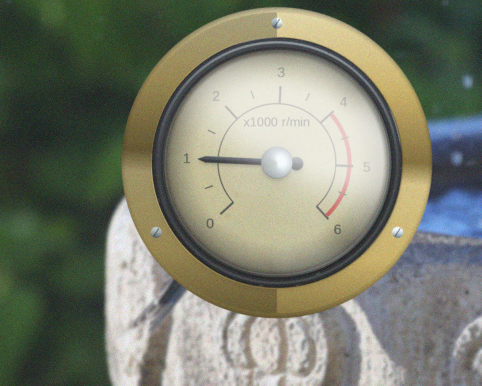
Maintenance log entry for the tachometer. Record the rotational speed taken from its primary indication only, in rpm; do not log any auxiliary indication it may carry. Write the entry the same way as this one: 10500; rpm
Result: 1000; rpm
